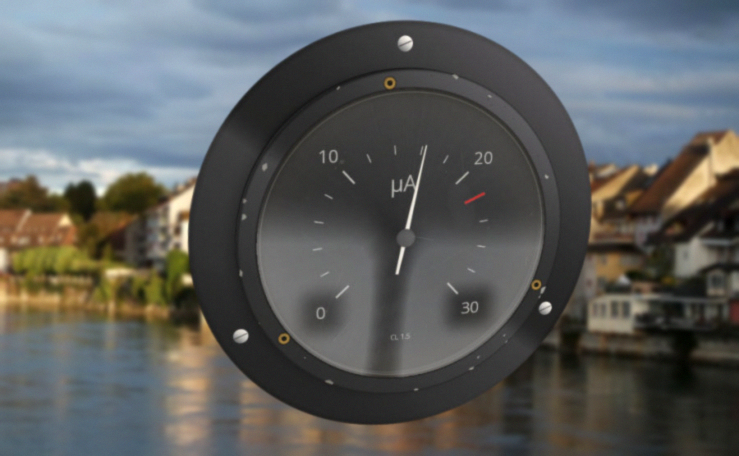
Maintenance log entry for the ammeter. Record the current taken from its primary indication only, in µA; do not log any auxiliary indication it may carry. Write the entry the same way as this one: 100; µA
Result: 16; µA
